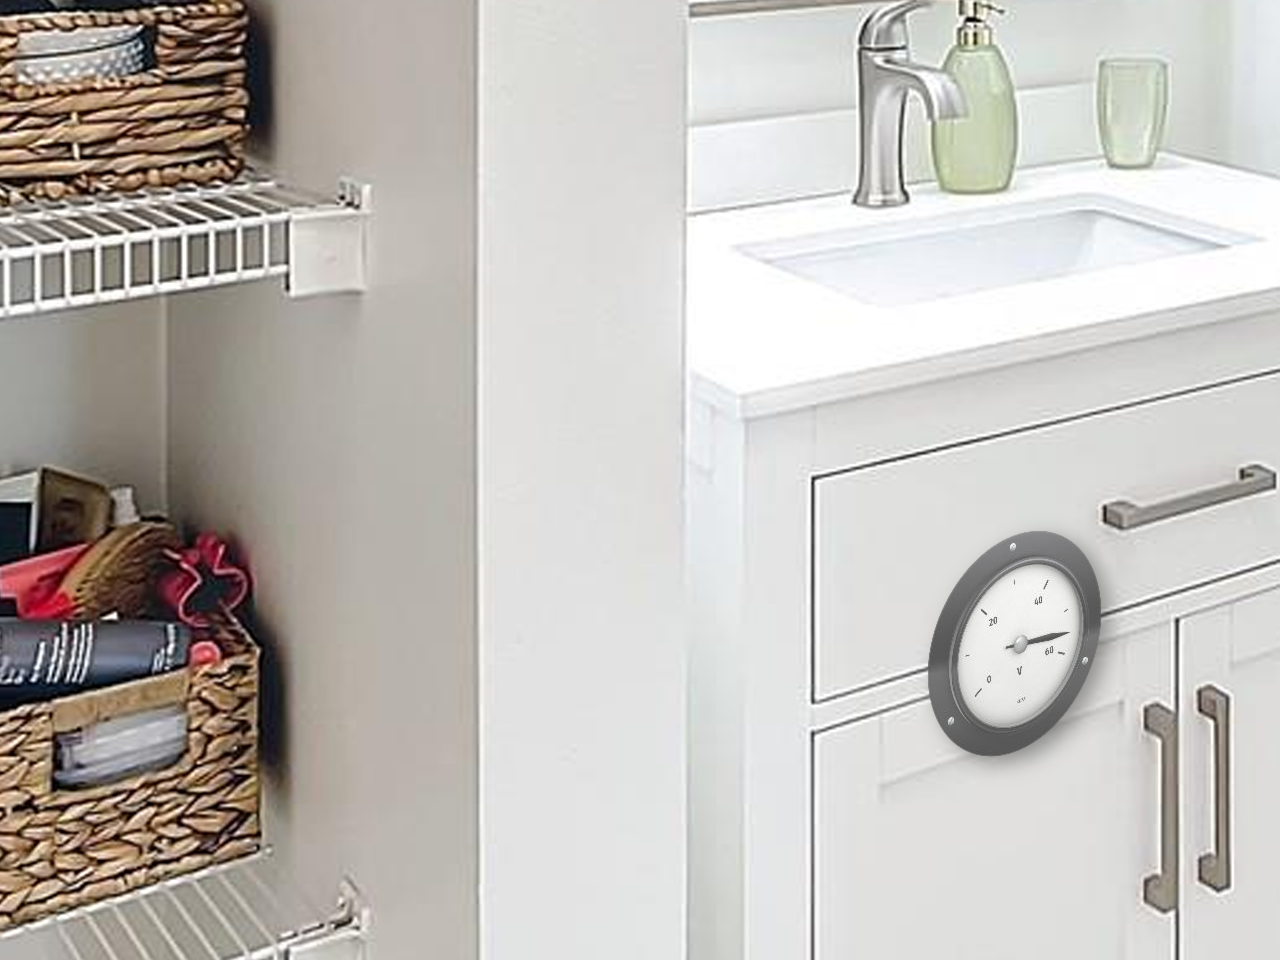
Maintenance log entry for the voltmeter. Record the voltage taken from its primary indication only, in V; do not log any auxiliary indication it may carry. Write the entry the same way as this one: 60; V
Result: 55; V
